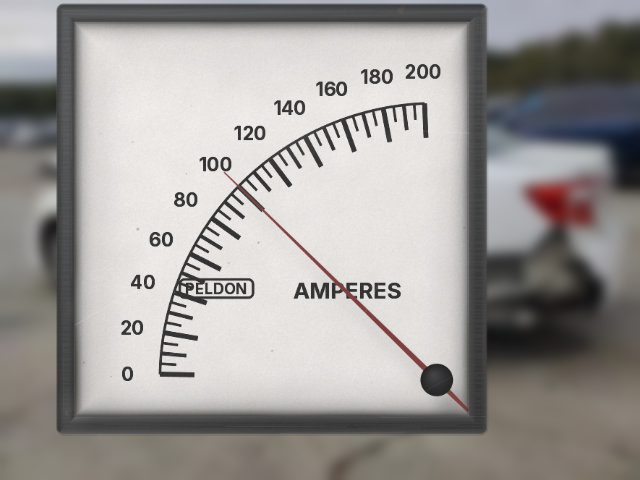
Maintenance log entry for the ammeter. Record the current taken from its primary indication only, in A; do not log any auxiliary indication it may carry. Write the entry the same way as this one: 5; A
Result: 100; A
